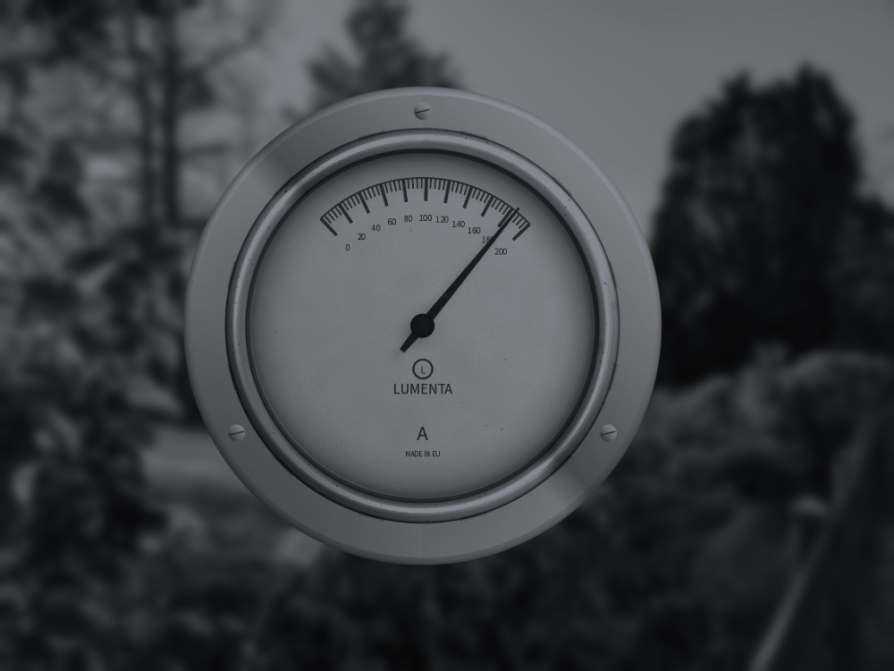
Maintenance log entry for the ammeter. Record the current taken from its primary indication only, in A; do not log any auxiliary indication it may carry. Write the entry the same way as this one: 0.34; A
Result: 184; A
